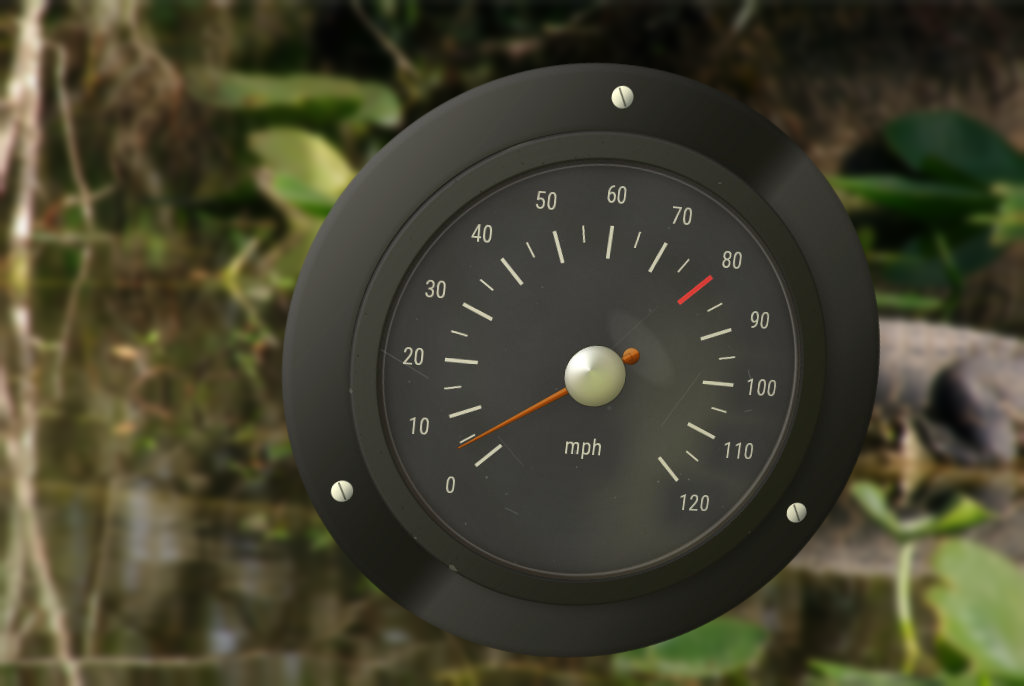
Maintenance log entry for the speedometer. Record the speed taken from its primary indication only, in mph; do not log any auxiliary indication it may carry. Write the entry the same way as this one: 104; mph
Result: 5; mph
